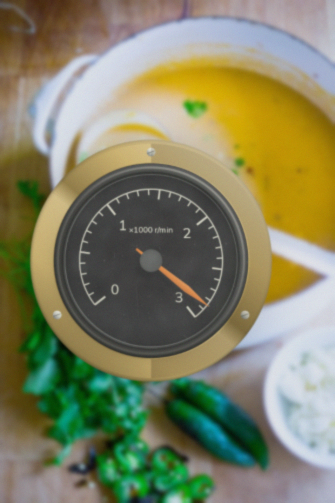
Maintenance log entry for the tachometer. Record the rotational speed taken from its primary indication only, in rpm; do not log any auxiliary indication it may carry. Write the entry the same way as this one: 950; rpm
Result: 2850; rpm
